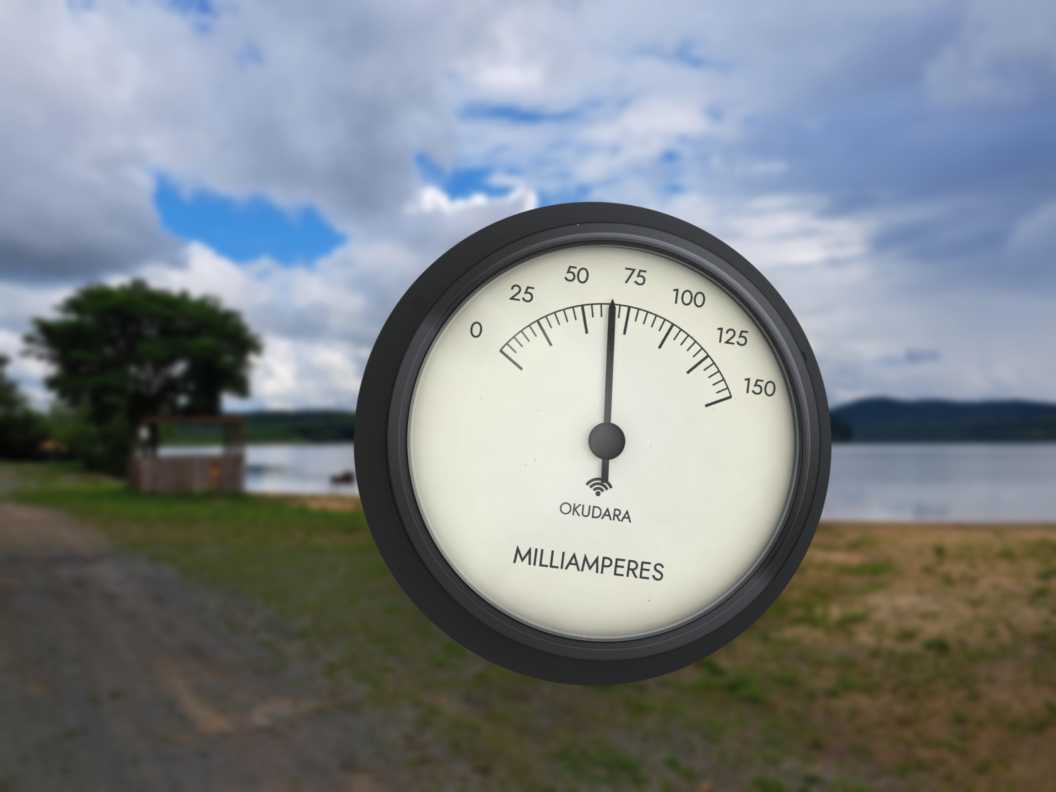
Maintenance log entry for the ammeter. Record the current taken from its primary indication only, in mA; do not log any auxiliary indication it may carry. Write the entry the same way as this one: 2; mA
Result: 65; mA
